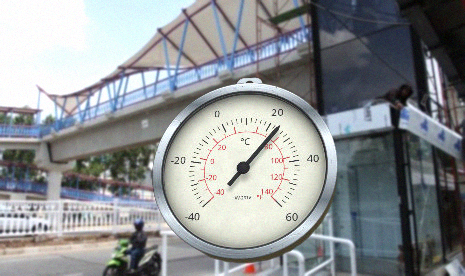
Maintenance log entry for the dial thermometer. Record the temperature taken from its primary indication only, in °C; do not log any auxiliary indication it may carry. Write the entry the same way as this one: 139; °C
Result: 24; °C
